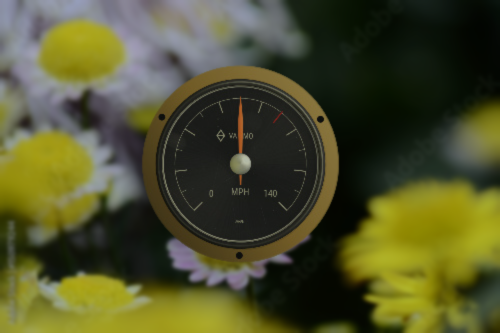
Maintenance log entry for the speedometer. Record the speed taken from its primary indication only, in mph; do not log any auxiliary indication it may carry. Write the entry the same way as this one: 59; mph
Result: 70; mph
